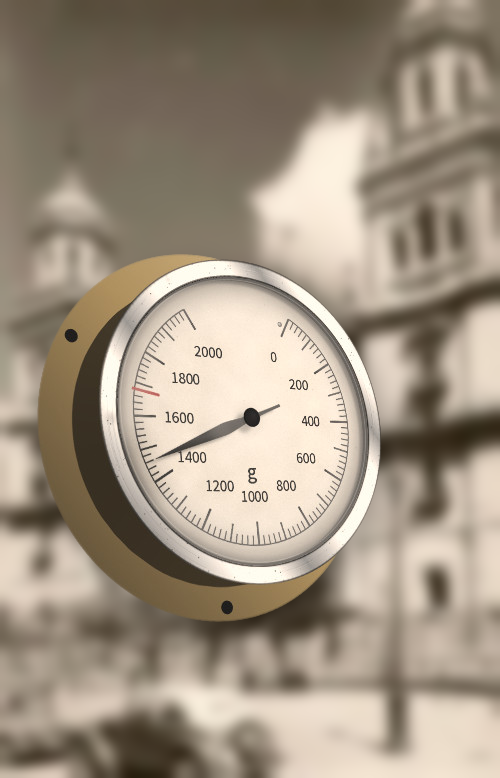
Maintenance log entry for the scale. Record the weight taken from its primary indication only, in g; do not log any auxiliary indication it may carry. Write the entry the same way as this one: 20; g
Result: 1460; g
